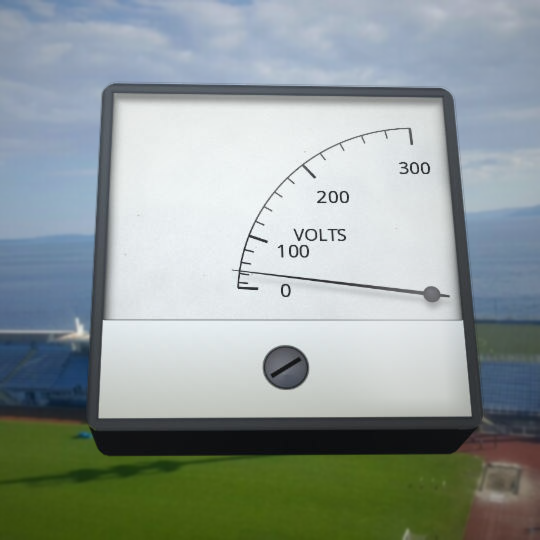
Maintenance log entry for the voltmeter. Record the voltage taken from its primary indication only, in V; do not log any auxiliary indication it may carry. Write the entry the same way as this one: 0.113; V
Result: 40; V
